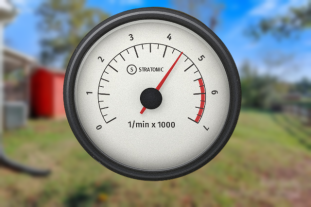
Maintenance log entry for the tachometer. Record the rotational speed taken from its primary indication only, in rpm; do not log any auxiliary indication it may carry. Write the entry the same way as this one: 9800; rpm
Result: 4500; rpm
